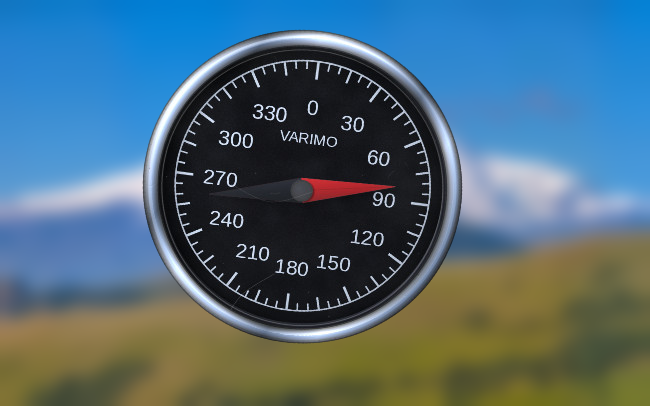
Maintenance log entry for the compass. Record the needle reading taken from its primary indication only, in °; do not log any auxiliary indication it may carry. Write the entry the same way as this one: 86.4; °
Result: 80; °
